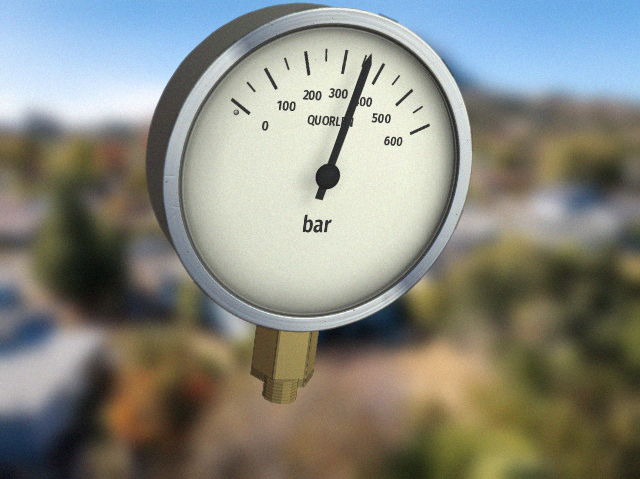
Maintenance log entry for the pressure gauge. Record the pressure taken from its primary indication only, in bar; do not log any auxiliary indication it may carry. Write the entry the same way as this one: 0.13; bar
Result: 350; bar
